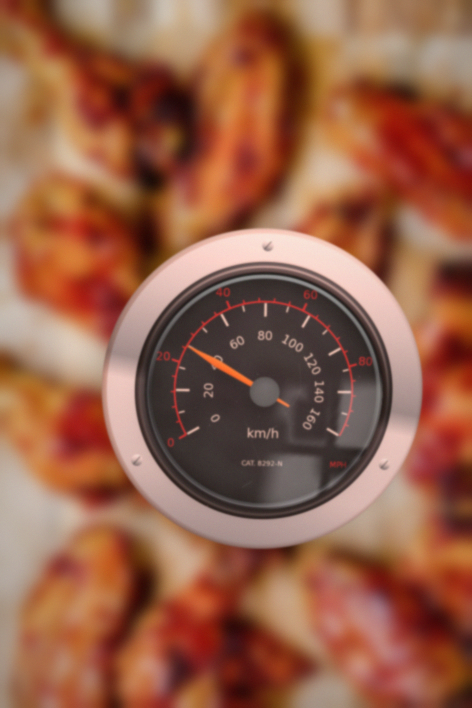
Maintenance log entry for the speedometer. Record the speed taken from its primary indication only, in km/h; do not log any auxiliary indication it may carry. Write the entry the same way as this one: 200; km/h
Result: 40; km/h
